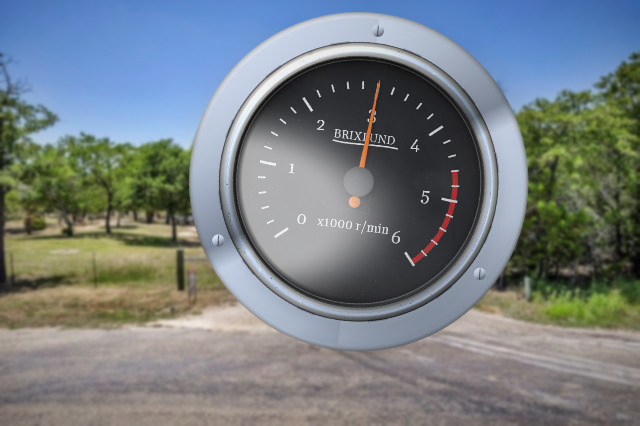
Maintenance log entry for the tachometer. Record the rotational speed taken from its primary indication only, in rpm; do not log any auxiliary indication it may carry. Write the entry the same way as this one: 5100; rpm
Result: 3000; rpm
